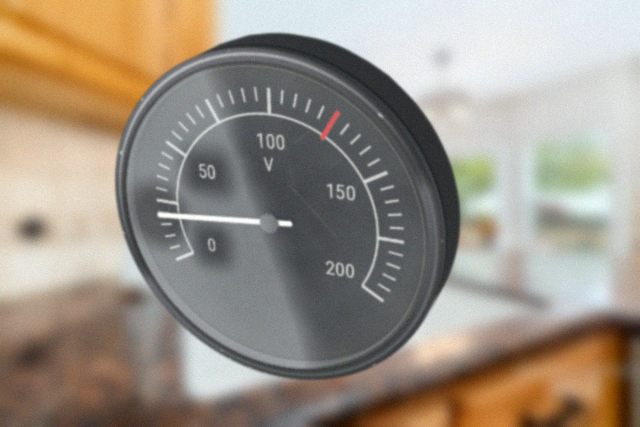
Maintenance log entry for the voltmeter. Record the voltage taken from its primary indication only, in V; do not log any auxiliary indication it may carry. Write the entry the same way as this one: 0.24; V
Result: 20; V
